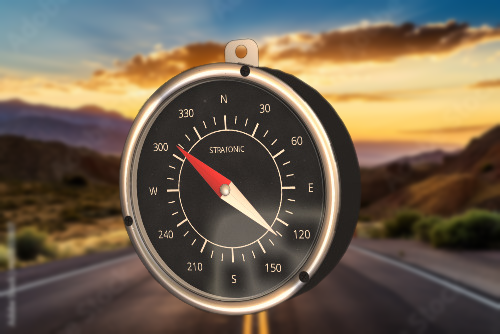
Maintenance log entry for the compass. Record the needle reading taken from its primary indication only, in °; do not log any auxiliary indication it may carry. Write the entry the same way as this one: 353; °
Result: 310; °
